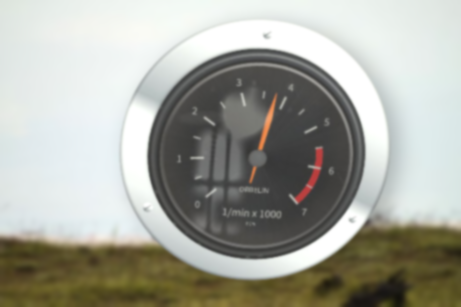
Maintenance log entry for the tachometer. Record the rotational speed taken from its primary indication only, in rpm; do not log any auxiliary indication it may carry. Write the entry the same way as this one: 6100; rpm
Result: 3750; rpm
